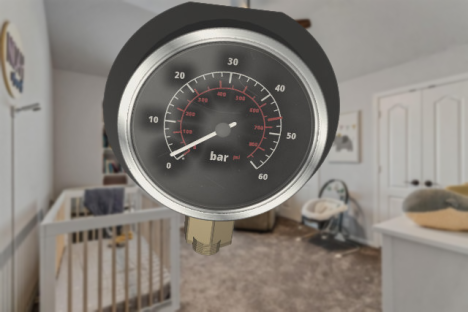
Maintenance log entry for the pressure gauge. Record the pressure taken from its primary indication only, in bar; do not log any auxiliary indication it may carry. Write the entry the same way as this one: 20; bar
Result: 2; bar
